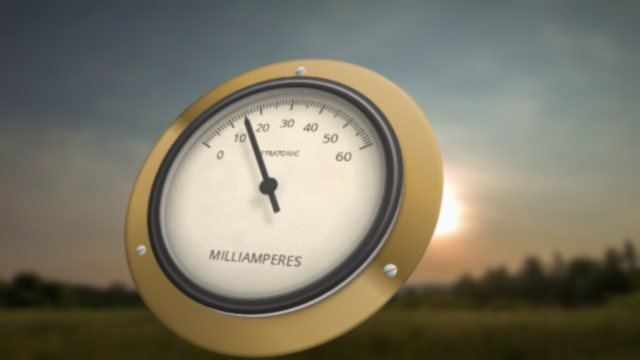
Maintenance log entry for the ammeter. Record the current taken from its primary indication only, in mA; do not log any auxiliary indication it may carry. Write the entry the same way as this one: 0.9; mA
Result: 15; mA
